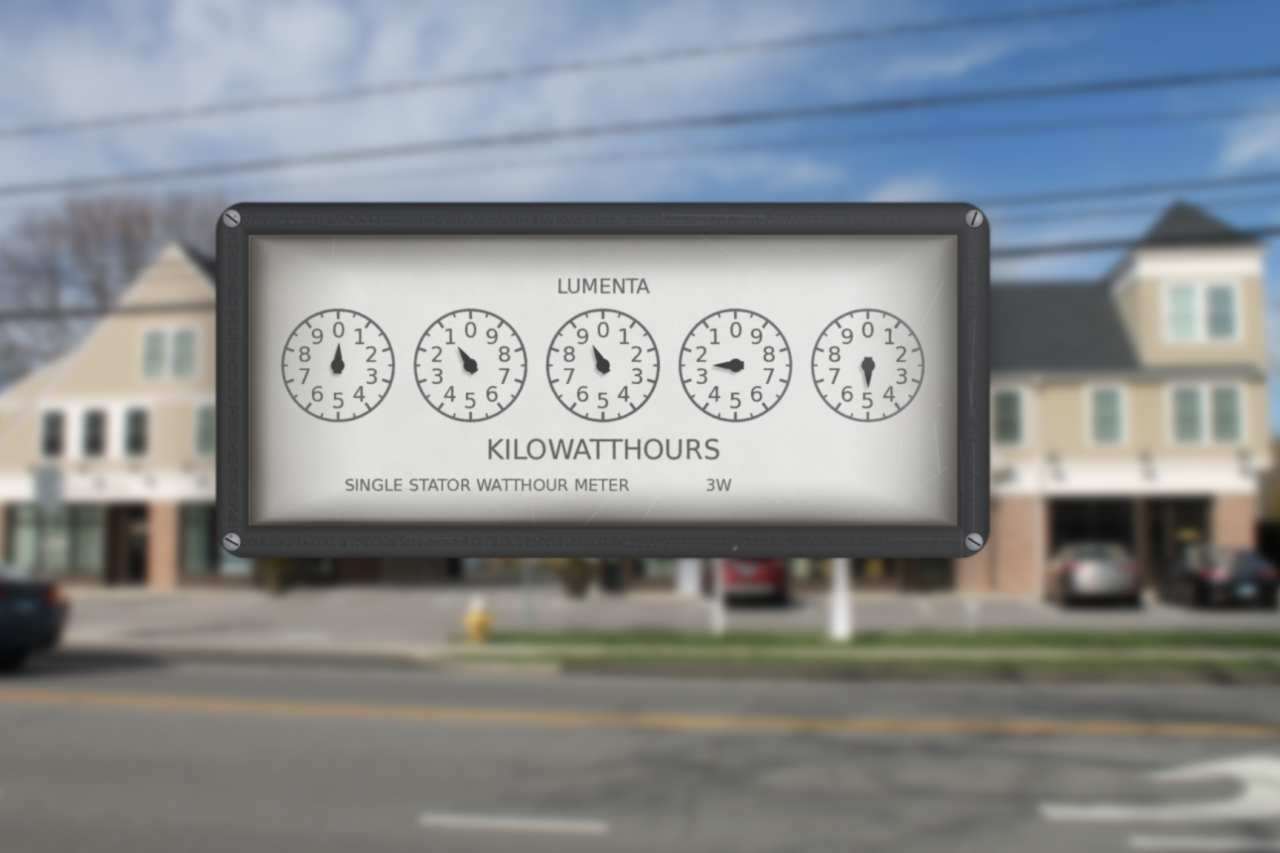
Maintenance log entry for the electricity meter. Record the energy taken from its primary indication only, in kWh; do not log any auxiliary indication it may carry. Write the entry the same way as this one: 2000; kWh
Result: 925; kWh
